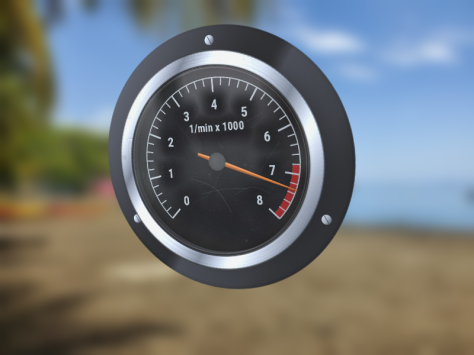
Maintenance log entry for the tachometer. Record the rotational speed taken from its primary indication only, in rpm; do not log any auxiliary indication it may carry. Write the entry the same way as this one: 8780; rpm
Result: 7300; rpm
